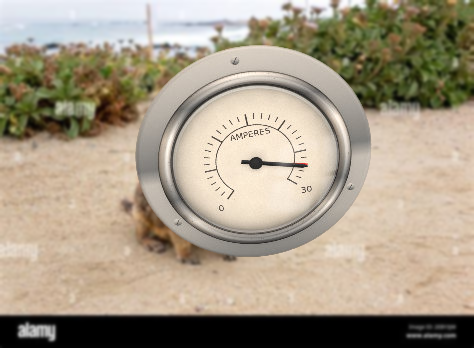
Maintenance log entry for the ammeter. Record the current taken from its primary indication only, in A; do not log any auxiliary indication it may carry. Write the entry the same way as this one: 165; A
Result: 27; A
